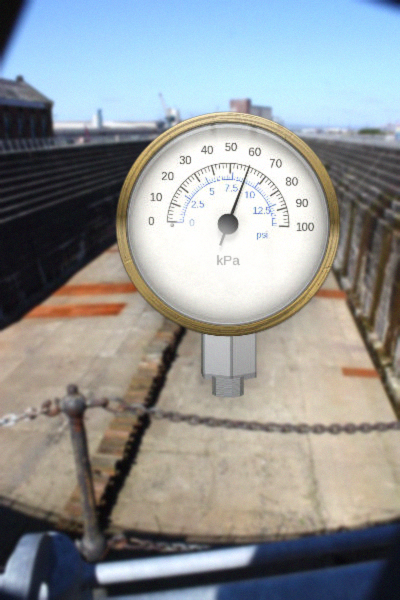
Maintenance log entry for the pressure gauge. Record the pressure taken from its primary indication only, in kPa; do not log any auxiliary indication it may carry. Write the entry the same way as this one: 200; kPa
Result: 60; kPa
